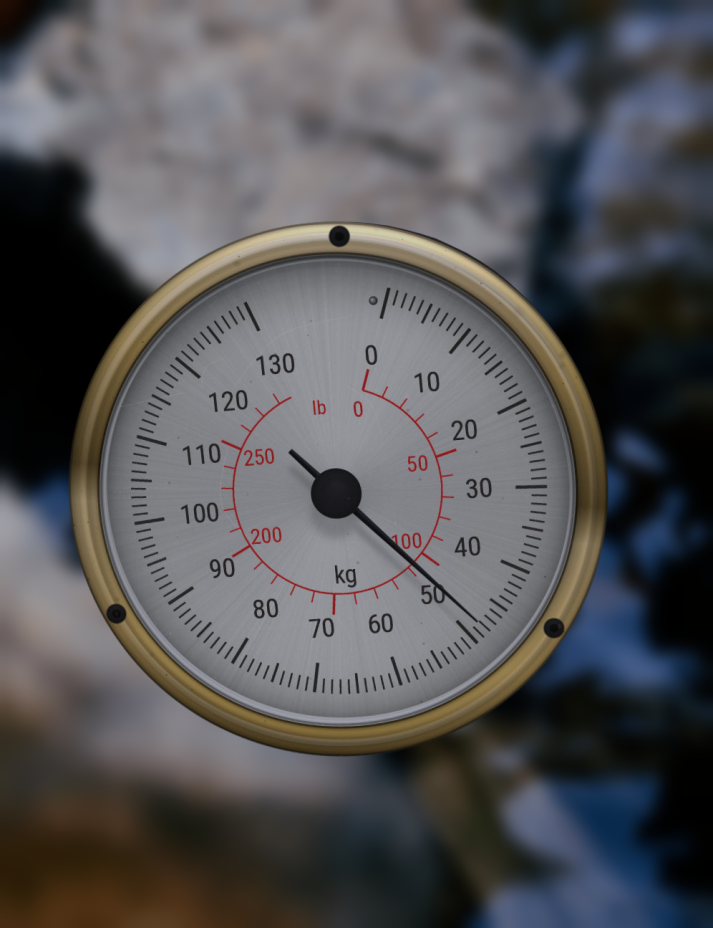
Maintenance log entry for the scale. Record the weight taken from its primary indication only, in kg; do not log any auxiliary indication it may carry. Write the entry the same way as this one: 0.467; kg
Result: 48; kg
